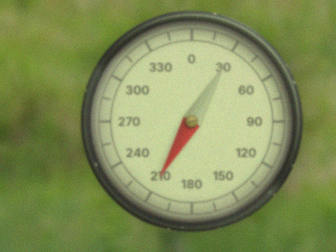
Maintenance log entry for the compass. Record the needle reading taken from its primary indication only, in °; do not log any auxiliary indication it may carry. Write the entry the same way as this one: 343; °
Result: 210; °
